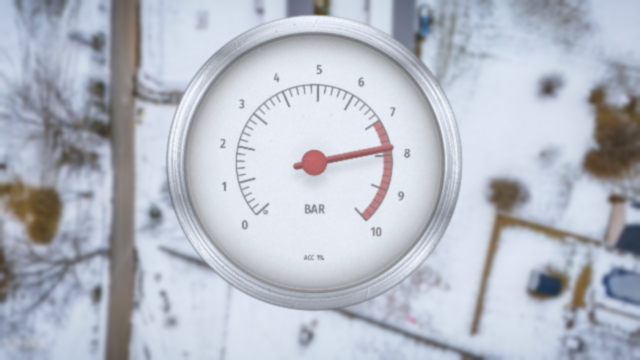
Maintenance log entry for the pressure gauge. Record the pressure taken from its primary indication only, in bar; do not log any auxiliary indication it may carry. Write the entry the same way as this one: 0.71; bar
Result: 7.8; bar
